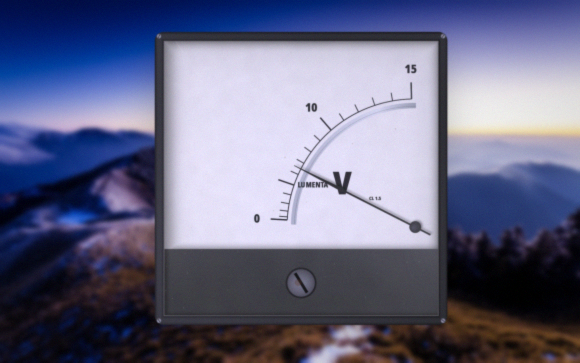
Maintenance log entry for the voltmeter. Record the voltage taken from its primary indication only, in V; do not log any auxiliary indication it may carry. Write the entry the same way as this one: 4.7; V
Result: 6.5; V
